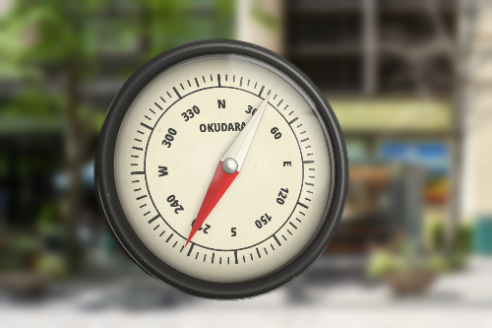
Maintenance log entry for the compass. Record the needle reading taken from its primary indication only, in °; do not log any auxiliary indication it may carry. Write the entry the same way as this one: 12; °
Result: 215; °
